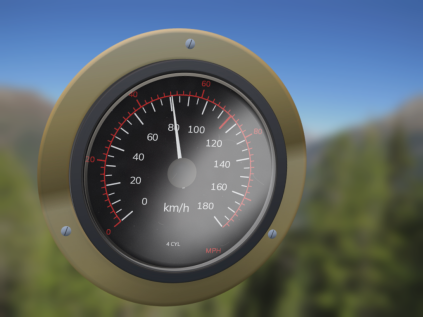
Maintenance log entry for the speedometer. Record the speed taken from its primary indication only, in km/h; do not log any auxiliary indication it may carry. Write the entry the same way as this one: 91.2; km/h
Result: 80; km/h
